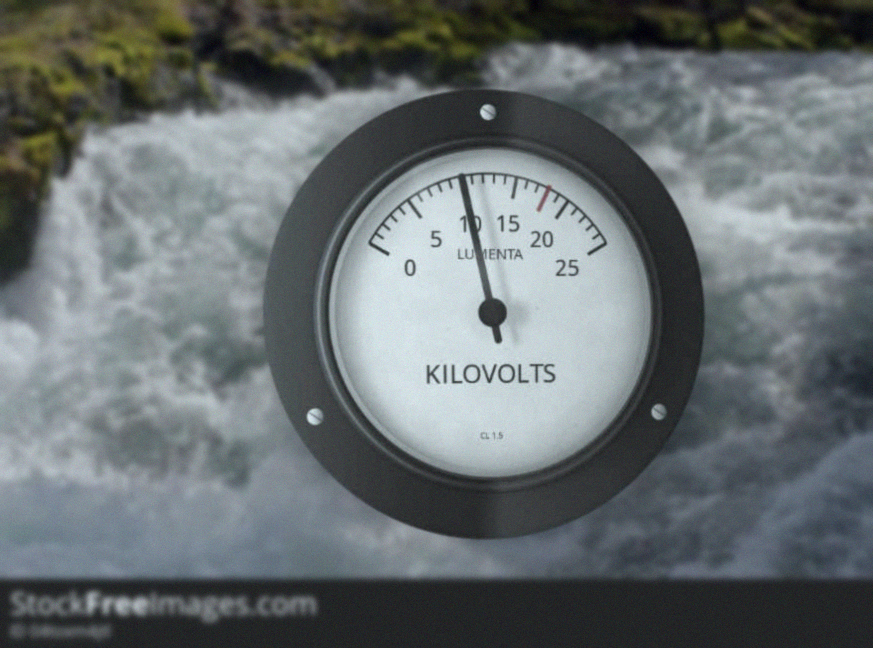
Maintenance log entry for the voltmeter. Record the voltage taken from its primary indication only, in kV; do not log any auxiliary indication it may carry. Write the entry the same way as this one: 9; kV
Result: 10; kV
